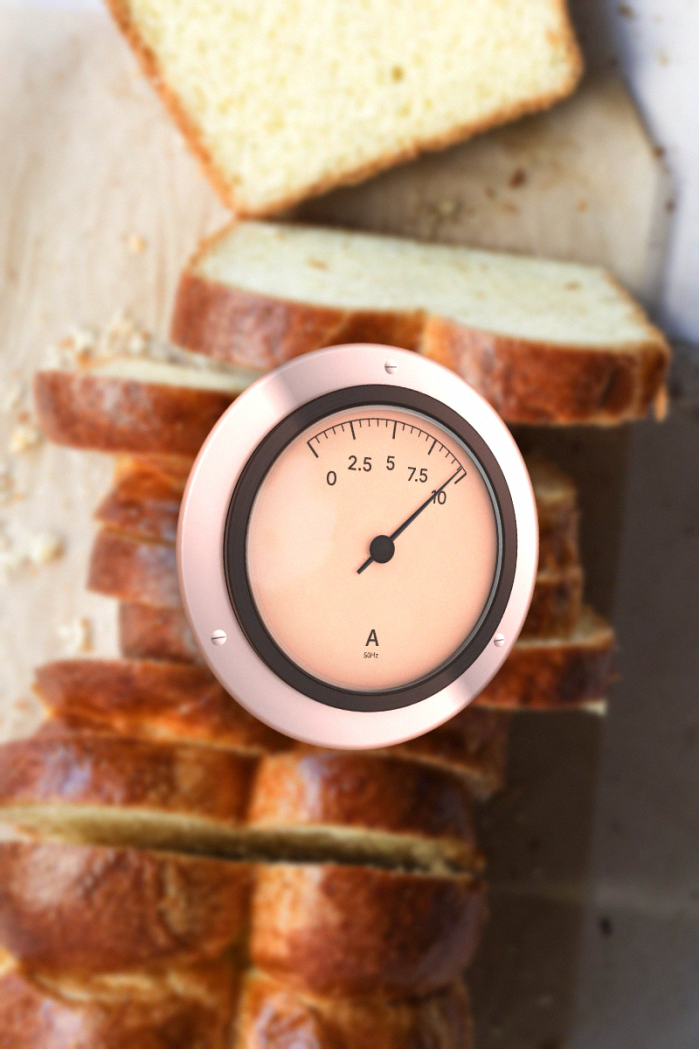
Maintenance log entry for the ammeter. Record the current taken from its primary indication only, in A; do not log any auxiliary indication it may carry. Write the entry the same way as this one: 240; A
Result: 9.5; A
